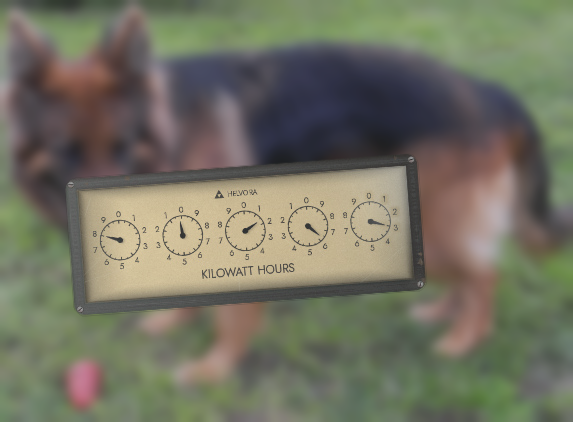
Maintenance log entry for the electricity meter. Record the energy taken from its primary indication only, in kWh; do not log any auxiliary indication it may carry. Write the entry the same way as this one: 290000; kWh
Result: 80163; kWh
